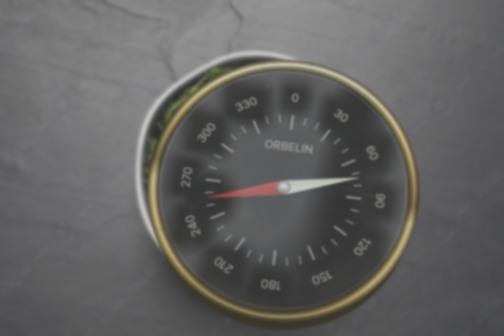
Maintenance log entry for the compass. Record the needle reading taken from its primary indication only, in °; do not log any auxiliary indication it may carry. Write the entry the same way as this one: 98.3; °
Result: 255; °
